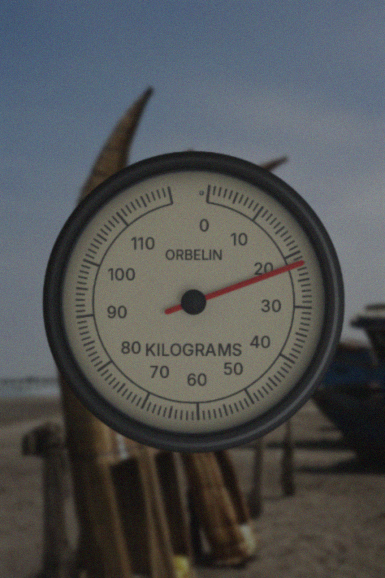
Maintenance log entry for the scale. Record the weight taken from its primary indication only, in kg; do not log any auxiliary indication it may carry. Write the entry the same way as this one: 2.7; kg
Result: 22; kg
